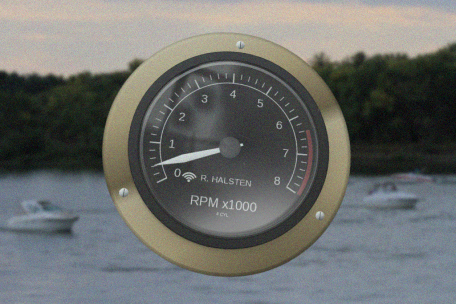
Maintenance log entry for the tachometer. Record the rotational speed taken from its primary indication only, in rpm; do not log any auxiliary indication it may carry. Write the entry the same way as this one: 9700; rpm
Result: 400; rpm
